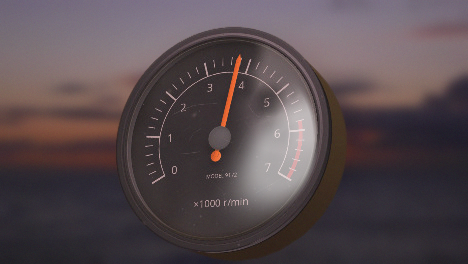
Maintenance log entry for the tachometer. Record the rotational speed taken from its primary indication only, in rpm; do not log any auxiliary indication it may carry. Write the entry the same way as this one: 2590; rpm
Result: 3800; rpm
